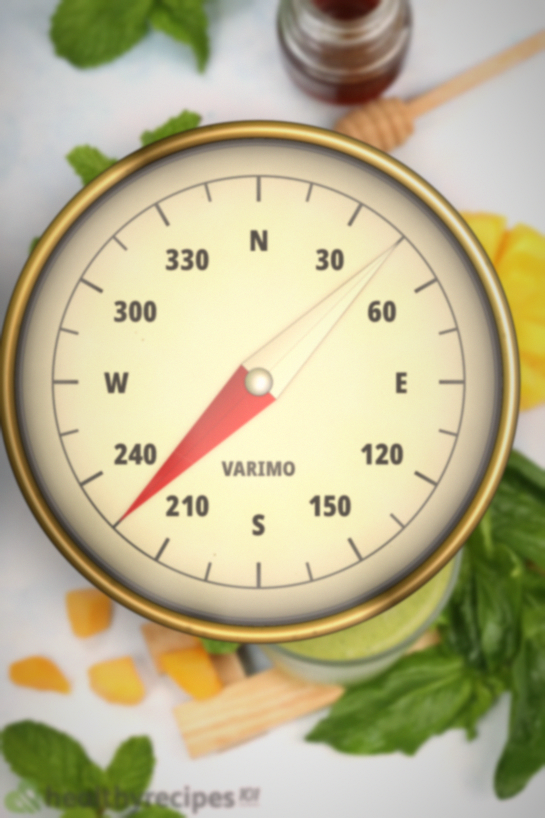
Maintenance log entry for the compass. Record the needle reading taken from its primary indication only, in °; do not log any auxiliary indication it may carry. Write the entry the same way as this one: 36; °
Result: 225; °
